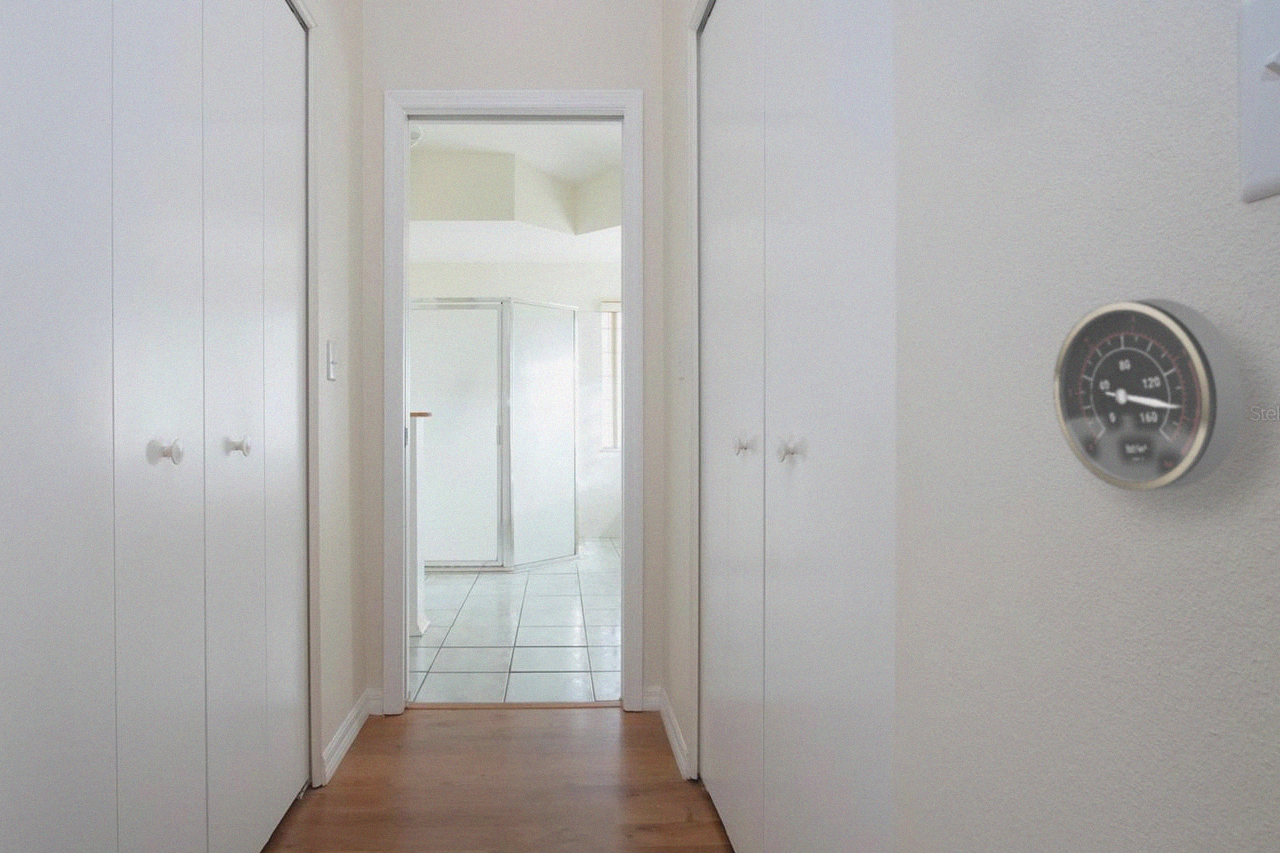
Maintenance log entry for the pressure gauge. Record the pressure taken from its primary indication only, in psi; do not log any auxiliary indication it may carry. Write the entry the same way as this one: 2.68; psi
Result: 140; psi
